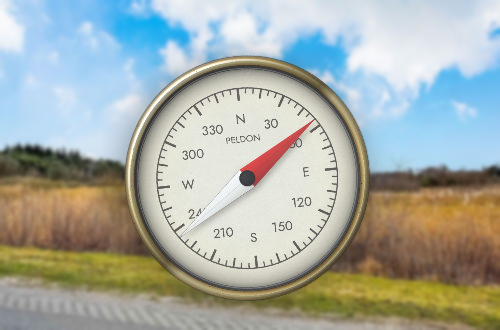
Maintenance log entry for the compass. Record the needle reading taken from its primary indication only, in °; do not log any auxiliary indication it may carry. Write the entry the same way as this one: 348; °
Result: 55; °
